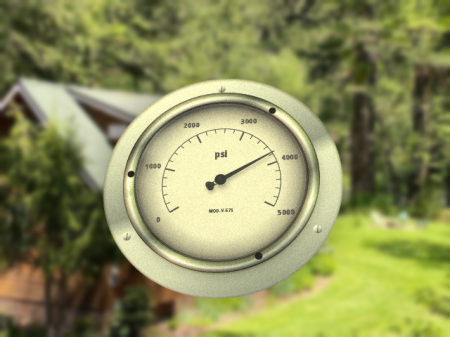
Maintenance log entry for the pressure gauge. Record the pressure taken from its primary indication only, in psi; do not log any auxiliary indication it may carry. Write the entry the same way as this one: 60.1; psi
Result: 3800; psi
